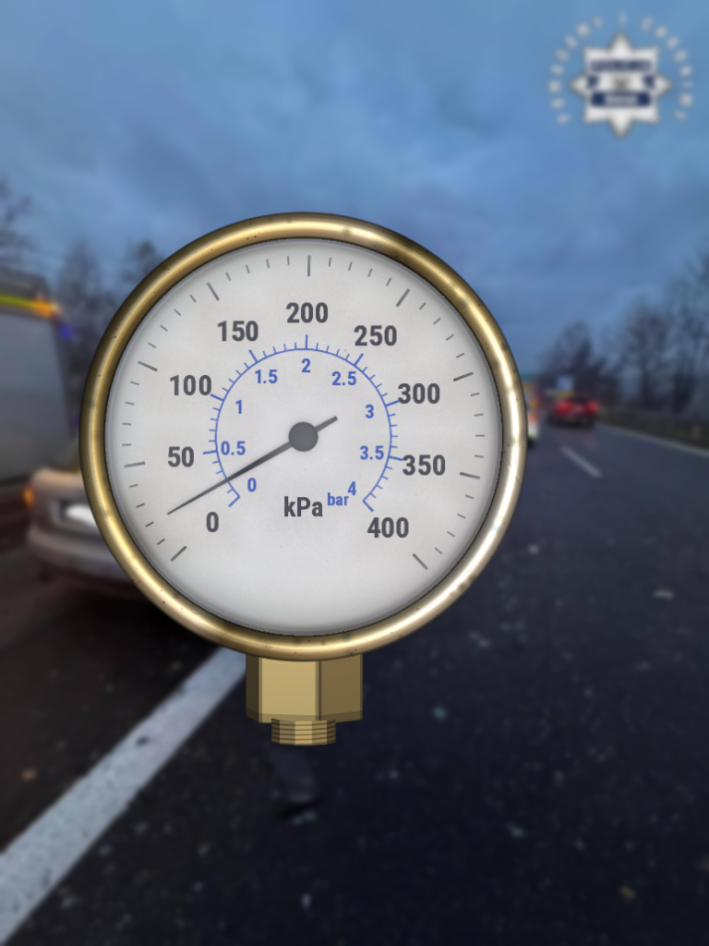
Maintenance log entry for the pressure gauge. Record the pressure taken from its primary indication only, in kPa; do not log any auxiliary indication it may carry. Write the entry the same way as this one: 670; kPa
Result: 20; kPa
